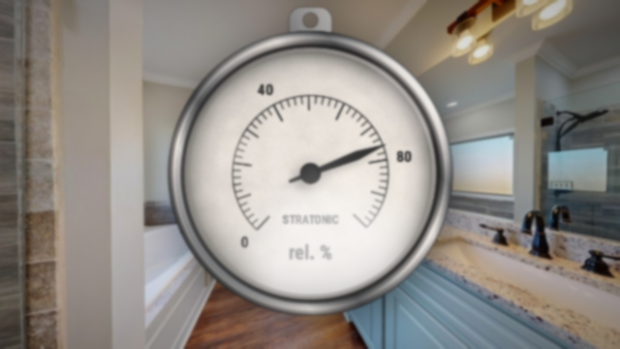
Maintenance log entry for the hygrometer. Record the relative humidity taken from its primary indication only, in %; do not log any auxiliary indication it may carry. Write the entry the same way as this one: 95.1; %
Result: 76; %
